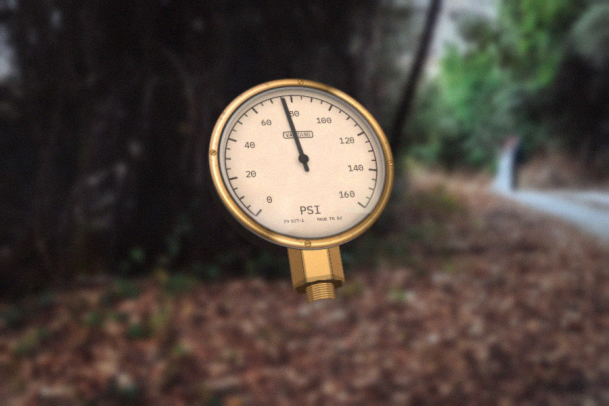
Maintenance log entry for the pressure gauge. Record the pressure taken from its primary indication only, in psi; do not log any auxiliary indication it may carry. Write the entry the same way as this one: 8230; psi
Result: 75; psi
